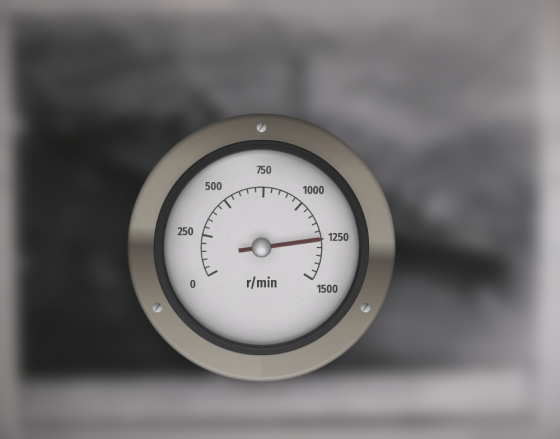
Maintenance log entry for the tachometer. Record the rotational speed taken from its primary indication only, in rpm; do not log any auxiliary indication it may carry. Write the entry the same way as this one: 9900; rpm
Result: 1250; rpm
